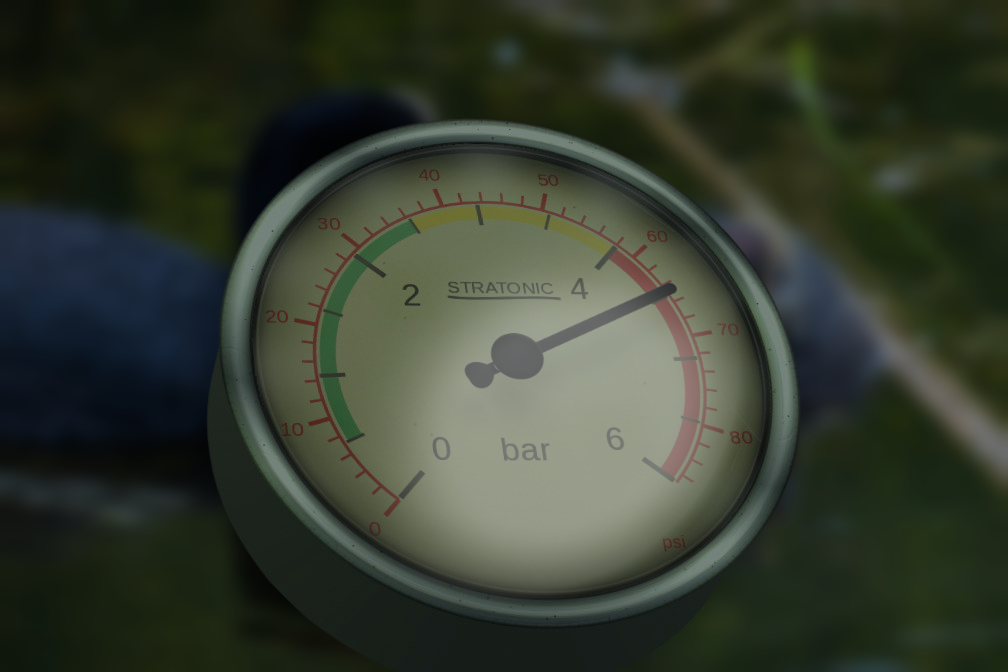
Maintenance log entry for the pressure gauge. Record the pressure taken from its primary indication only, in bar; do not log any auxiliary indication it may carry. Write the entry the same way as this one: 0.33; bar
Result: 4.5; bar
